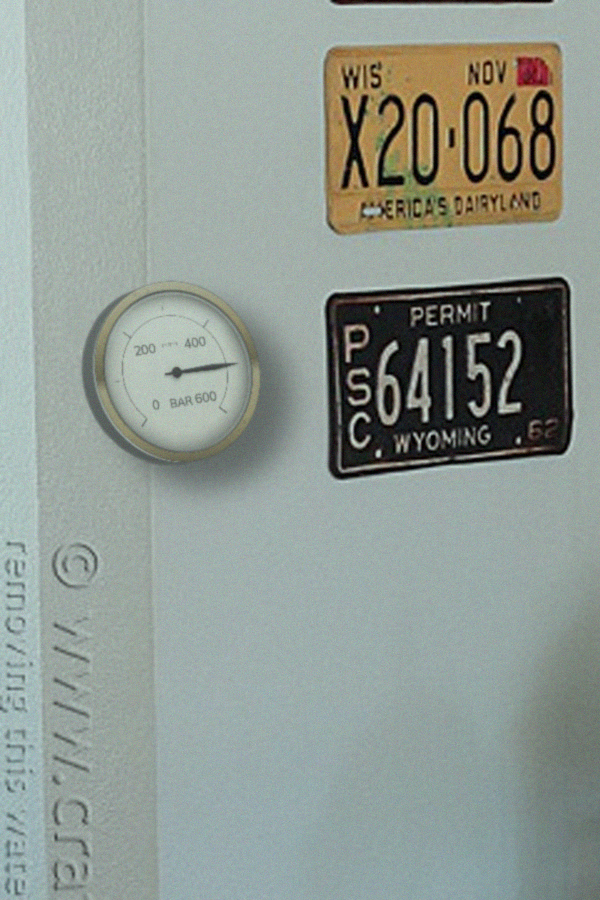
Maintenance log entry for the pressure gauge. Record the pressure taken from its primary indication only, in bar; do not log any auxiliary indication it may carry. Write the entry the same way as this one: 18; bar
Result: 500; bar
